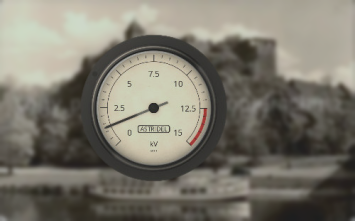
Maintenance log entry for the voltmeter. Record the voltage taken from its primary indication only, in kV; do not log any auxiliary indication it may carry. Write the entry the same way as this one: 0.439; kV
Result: 1.25; kV
